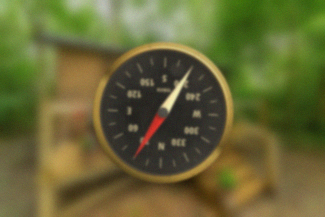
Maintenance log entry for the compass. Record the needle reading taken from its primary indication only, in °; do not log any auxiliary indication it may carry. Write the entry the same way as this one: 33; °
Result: 30; °
